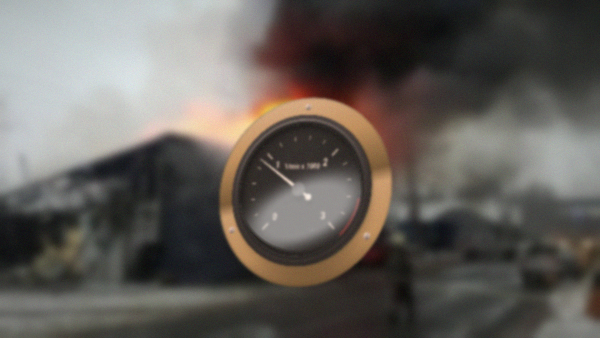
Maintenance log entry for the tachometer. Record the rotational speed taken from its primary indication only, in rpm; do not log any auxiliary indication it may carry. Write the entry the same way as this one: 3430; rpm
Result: 900; rpm
